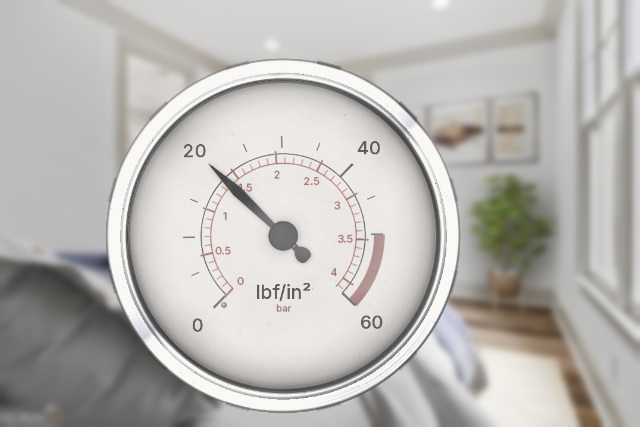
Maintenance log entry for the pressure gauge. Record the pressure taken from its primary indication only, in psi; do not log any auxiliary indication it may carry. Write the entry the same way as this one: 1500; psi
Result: 20; psi
